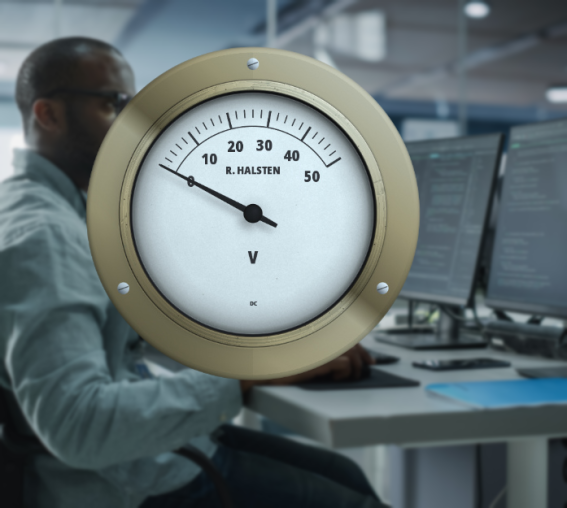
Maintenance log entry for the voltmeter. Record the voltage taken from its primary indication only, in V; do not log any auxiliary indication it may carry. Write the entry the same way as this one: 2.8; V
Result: 0; V
